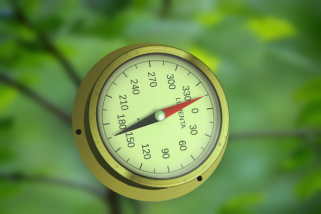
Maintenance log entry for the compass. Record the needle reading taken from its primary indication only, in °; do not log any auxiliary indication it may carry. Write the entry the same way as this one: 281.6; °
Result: 345; °
